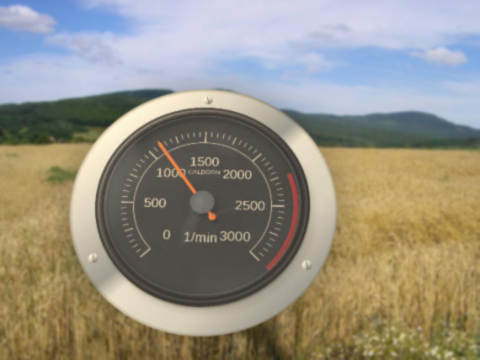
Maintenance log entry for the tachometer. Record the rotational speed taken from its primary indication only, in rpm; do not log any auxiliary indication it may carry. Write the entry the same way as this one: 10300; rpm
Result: 1100; rpm
